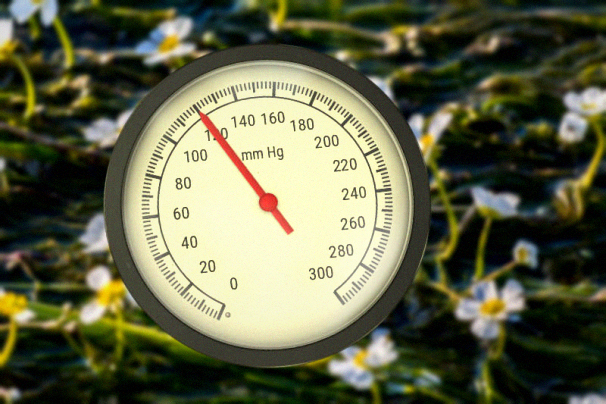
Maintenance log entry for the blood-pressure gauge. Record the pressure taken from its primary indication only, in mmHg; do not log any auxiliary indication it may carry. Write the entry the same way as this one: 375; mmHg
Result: 120; mmHg
